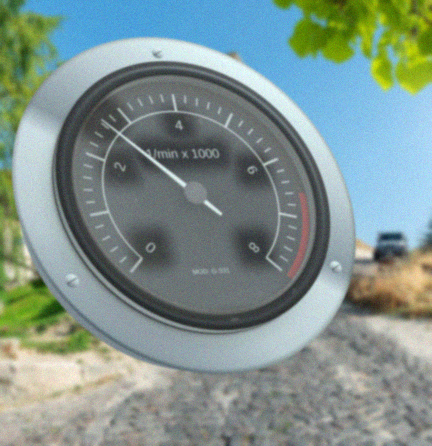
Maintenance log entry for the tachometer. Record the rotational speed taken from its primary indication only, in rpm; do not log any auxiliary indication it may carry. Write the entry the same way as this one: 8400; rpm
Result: 2600; rpm
